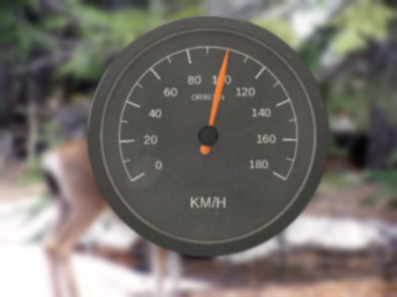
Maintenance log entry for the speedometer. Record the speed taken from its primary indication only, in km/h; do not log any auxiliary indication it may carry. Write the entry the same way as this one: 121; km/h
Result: 100; km/h
